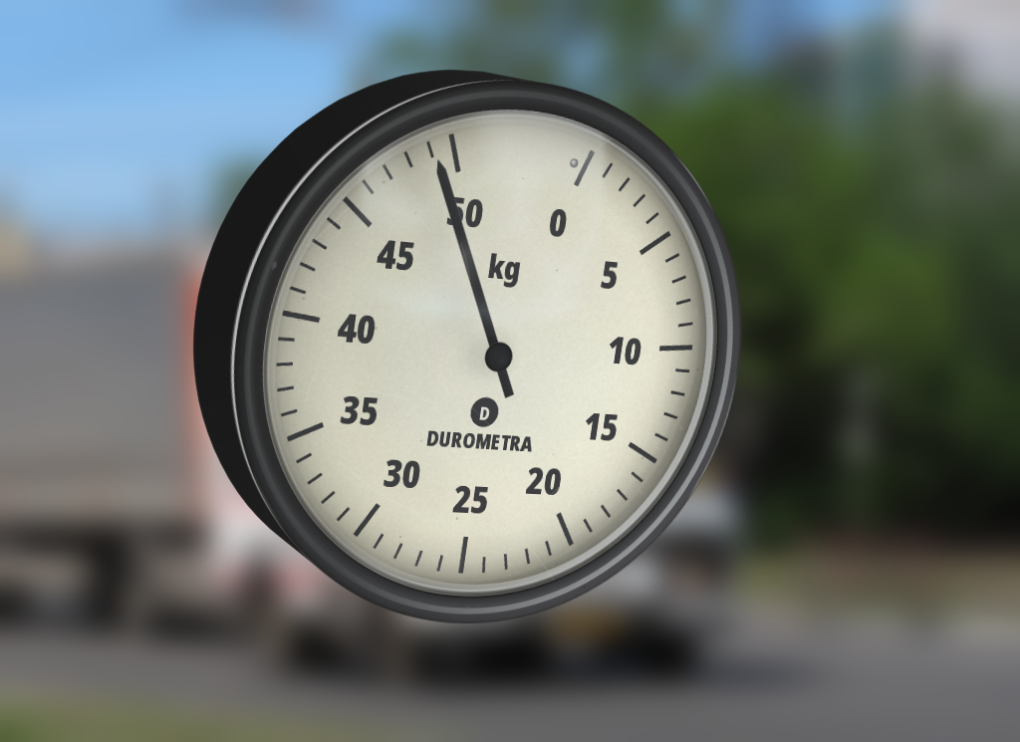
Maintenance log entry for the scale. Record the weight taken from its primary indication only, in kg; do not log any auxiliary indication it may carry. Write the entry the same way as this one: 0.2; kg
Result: 49; kg
